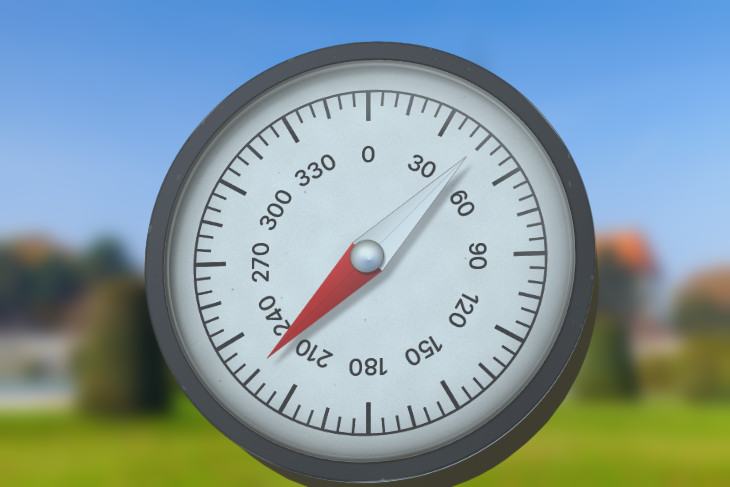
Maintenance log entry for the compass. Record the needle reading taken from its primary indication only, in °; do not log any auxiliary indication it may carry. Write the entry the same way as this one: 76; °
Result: 225; °
